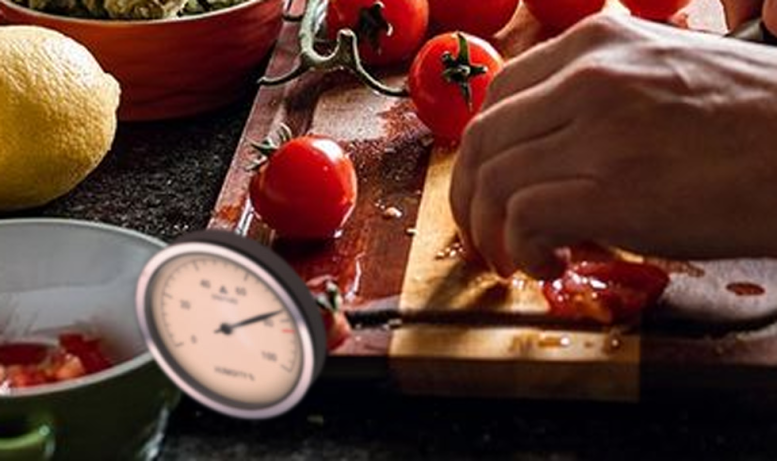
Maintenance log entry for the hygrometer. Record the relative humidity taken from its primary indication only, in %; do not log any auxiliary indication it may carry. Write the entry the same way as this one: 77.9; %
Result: 76; %
